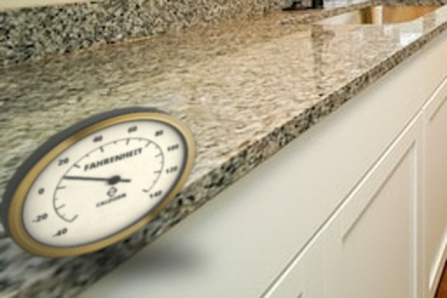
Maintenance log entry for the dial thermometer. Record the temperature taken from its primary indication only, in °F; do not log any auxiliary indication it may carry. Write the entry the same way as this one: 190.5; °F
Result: 10; °F
